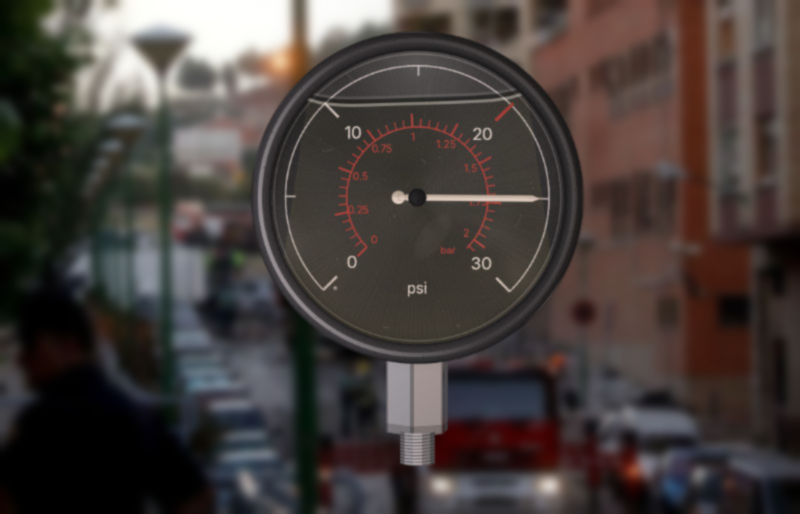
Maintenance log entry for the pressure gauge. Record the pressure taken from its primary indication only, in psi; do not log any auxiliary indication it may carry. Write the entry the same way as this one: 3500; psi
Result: 25; psi
